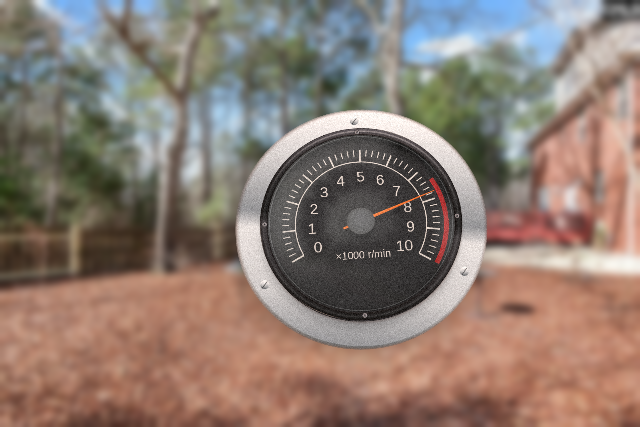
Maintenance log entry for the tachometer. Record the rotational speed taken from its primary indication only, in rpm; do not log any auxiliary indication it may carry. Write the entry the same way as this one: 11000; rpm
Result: 7800; rpm
